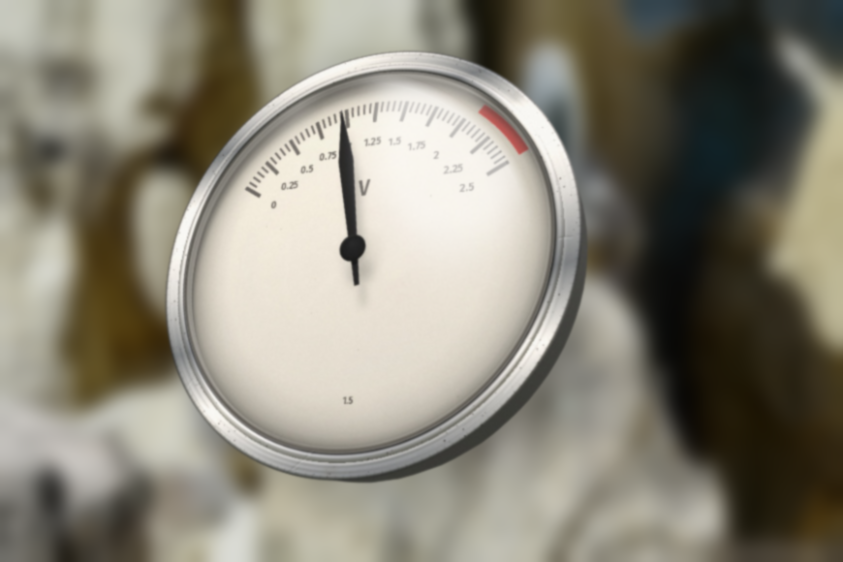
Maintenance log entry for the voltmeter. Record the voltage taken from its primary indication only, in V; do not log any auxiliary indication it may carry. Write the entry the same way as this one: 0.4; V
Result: 1; V
